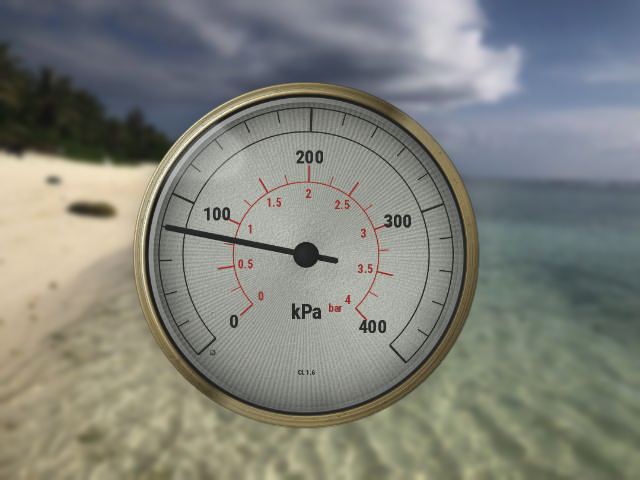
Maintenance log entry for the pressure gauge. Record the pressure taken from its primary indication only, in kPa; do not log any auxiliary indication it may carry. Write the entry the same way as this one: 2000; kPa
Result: 80; kPa
